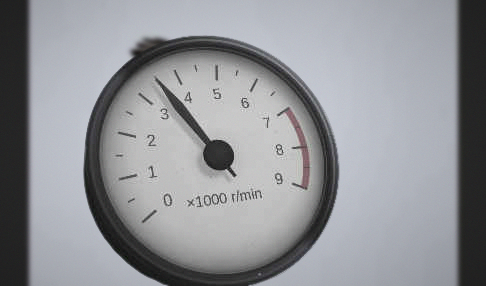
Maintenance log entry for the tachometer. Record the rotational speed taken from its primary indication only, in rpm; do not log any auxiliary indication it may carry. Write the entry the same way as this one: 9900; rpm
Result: 3500; rpm
